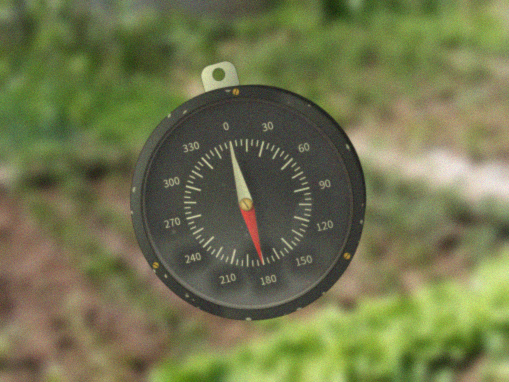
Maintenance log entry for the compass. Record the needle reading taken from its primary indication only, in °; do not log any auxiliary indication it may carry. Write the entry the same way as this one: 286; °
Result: 180; °
